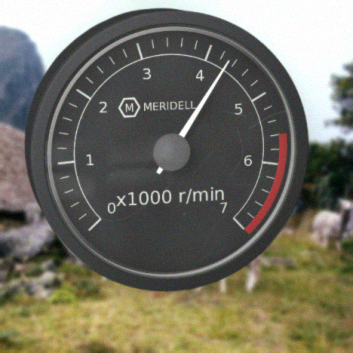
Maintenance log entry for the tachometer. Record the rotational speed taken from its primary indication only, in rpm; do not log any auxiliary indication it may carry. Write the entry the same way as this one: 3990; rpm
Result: 4300; rpm
